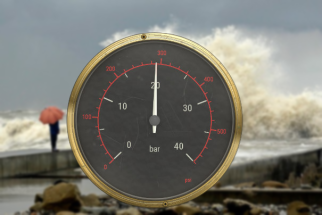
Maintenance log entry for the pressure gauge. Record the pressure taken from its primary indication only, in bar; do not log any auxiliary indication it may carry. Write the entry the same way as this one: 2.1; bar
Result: 20; bar
